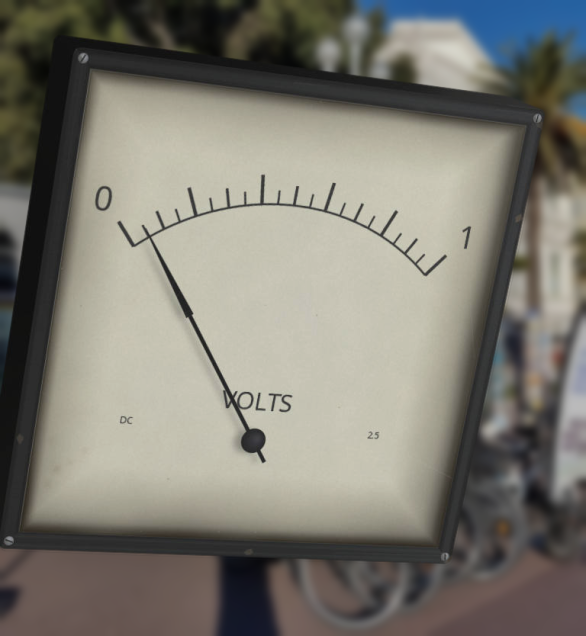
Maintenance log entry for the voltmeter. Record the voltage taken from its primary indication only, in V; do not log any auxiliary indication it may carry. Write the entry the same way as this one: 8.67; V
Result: 0.05; V
